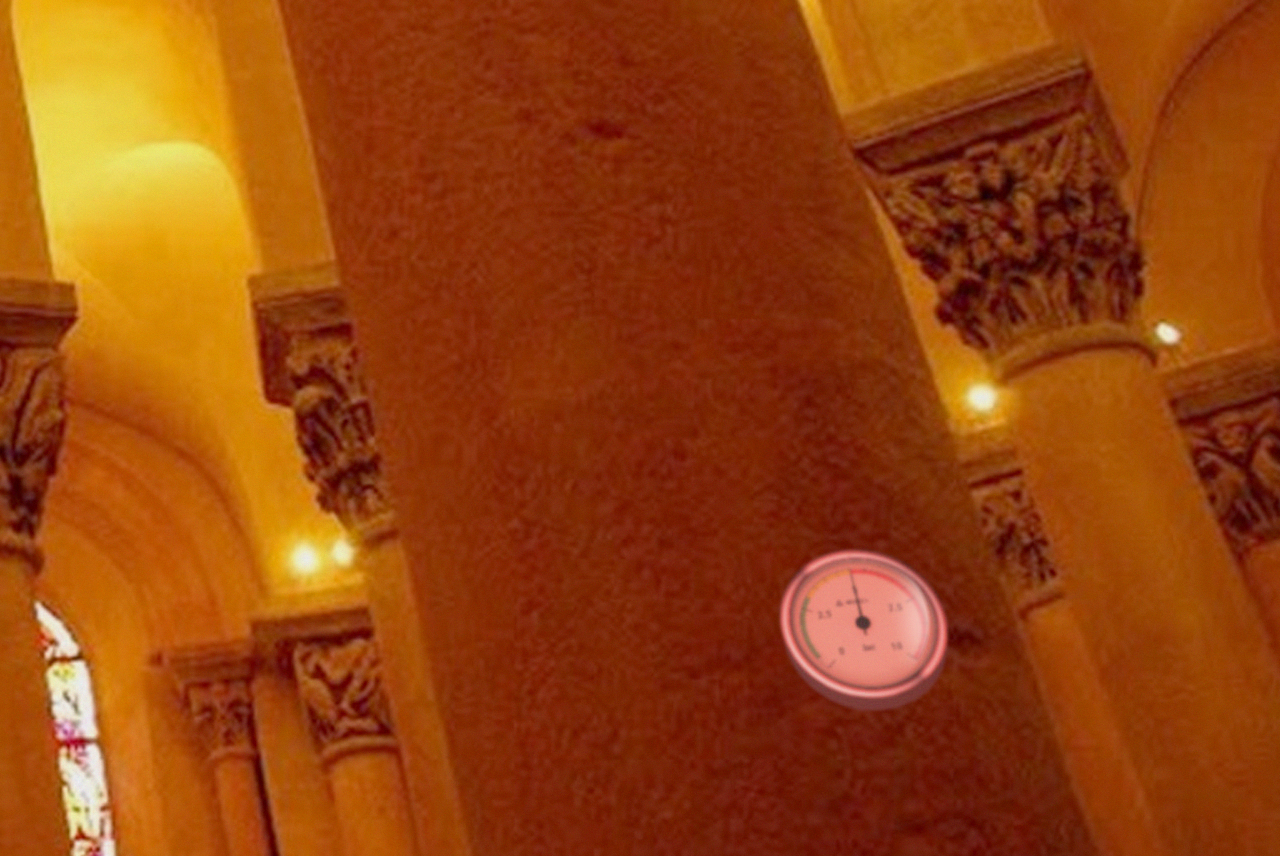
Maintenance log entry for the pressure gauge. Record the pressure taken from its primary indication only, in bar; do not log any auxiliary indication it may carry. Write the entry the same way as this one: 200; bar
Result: 5; bar
